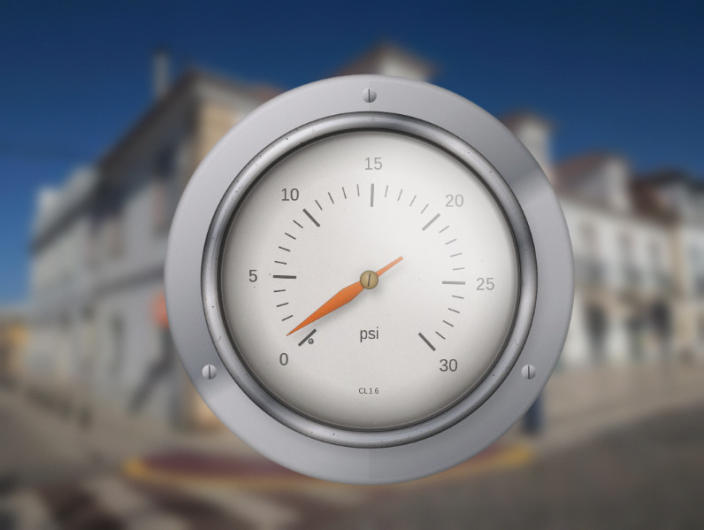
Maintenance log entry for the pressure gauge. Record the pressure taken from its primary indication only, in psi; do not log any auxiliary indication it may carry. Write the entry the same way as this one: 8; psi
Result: 1; psi
